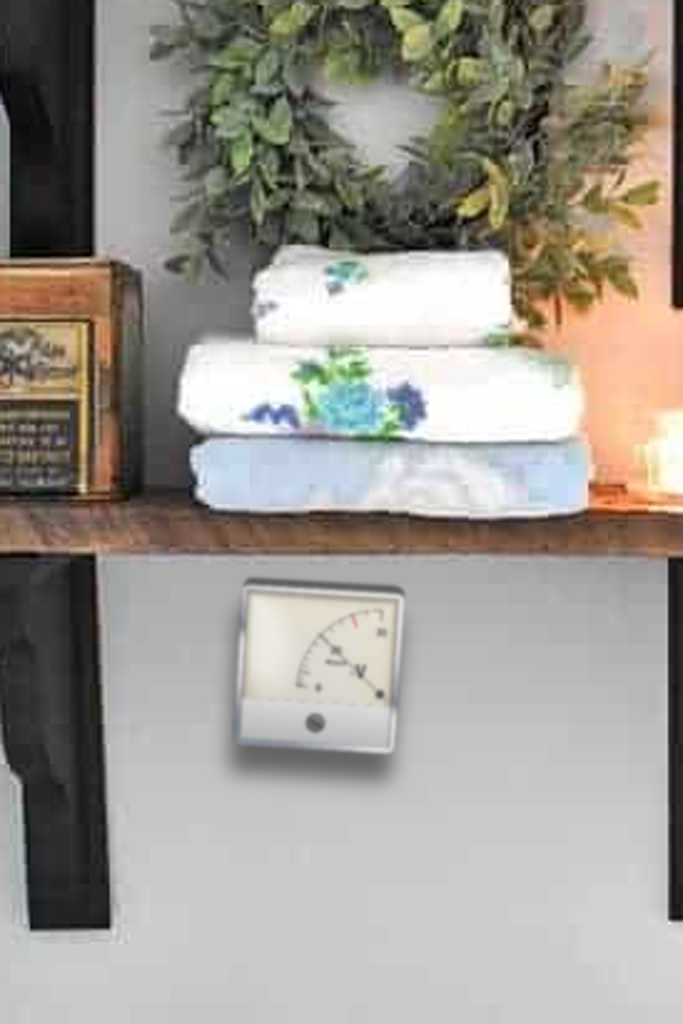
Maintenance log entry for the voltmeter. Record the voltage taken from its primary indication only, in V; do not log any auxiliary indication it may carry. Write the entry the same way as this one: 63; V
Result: 20; V
